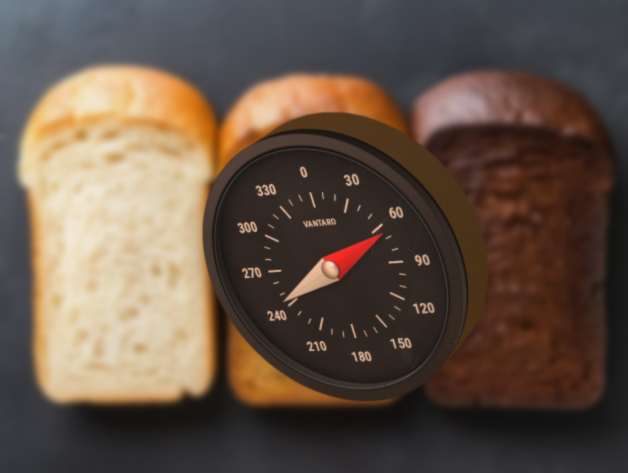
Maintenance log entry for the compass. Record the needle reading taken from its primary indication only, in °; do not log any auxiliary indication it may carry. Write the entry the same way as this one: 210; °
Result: 65; °
